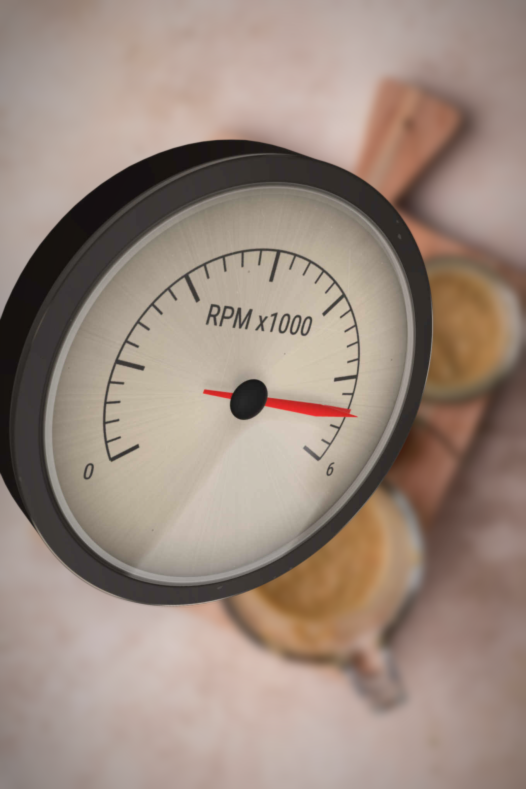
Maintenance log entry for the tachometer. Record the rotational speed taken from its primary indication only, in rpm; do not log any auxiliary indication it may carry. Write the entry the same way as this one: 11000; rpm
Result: 5400; rpm
